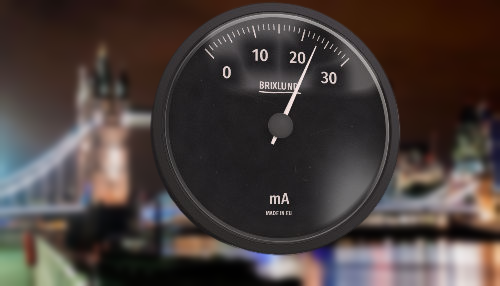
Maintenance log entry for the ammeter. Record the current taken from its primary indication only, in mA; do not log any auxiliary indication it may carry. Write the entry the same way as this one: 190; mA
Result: 23; mA
